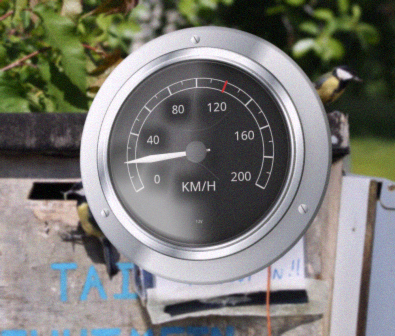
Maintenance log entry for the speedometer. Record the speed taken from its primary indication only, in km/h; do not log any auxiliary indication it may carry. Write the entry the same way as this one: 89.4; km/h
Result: 20; km/h
